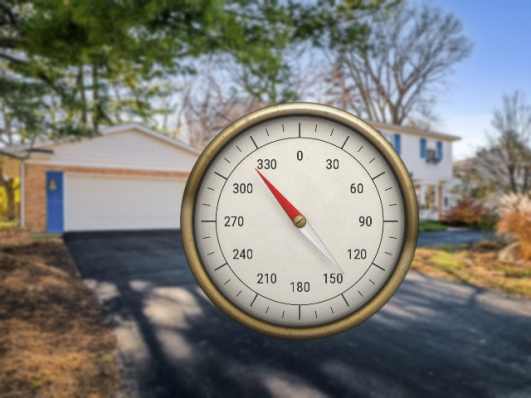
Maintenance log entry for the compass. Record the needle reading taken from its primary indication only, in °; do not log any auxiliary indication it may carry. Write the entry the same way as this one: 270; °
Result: 320; °
